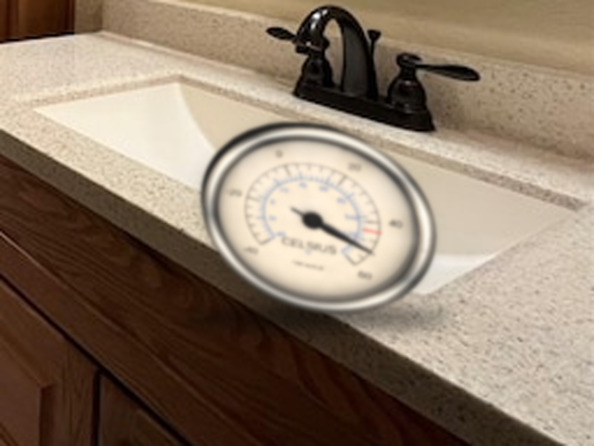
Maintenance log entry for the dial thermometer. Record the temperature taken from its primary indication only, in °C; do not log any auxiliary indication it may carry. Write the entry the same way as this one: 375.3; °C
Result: 52; °C
